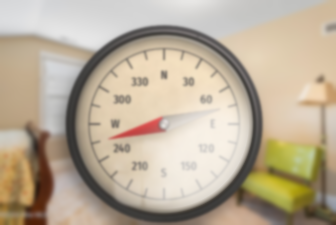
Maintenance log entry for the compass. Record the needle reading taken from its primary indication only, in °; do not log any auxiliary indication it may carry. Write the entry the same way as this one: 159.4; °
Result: 255; °
